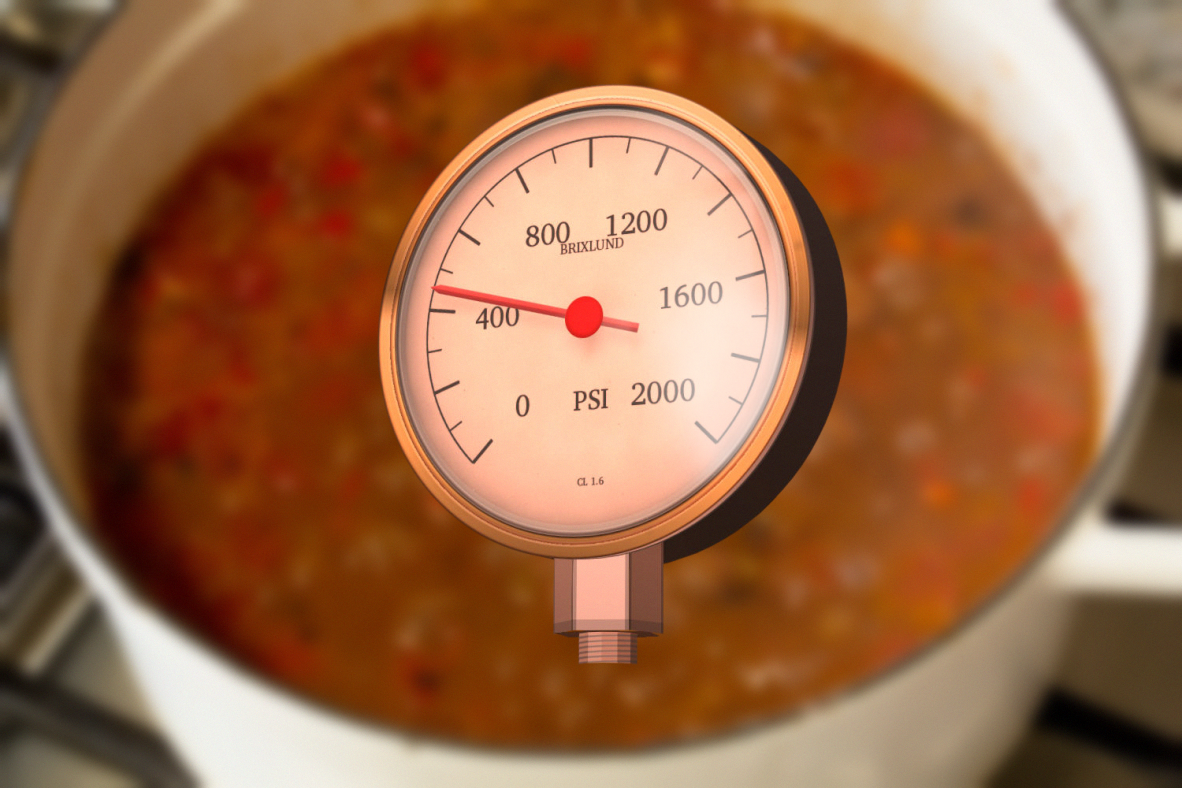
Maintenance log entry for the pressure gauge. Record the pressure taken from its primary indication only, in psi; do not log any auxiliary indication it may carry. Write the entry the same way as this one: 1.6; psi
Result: 450; psi
